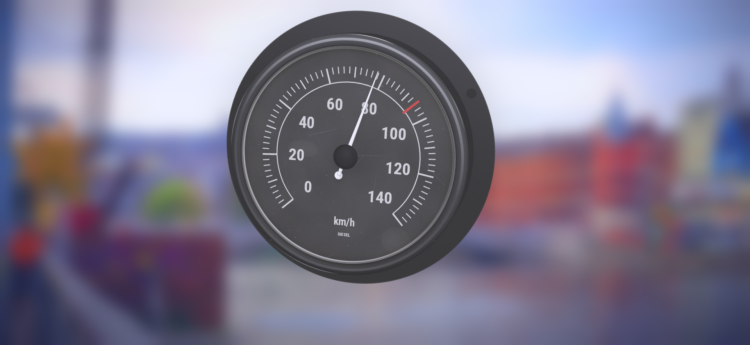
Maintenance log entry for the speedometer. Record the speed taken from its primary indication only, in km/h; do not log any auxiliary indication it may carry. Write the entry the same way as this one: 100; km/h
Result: 78; km/h
